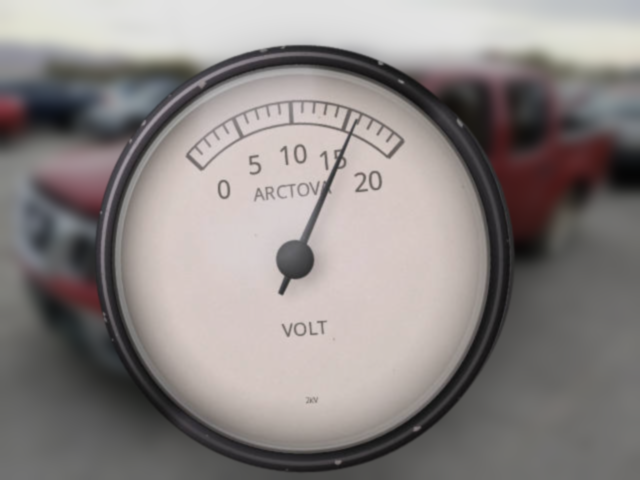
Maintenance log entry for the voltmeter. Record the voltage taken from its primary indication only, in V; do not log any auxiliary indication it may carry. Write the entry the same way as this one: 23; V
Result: 16; V
